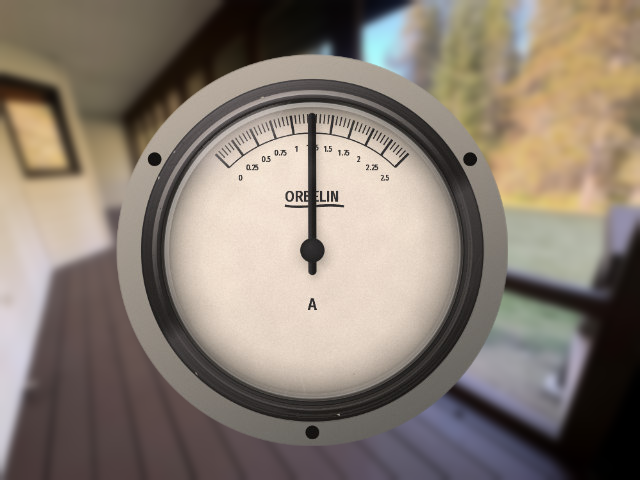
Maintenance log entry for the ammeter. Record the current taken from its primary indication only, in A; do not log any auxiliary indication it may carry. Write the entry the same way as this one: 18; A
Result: 1.25; A
